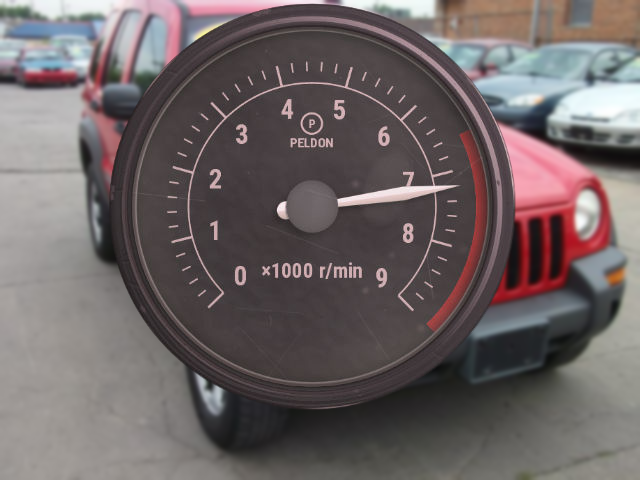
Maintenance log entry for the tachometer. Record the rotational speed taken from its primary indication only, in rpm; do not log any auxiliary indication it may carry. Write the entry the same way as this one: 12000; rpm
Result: 7200; rpm
